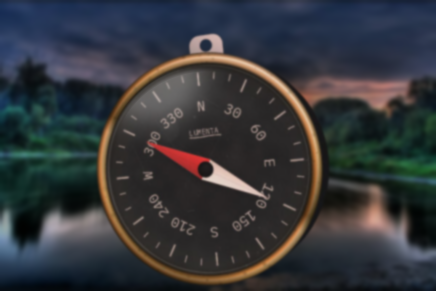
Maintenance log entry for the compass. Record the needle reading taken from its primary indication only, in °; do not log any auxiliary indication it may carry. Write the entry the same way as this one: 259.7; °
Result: 300; °
